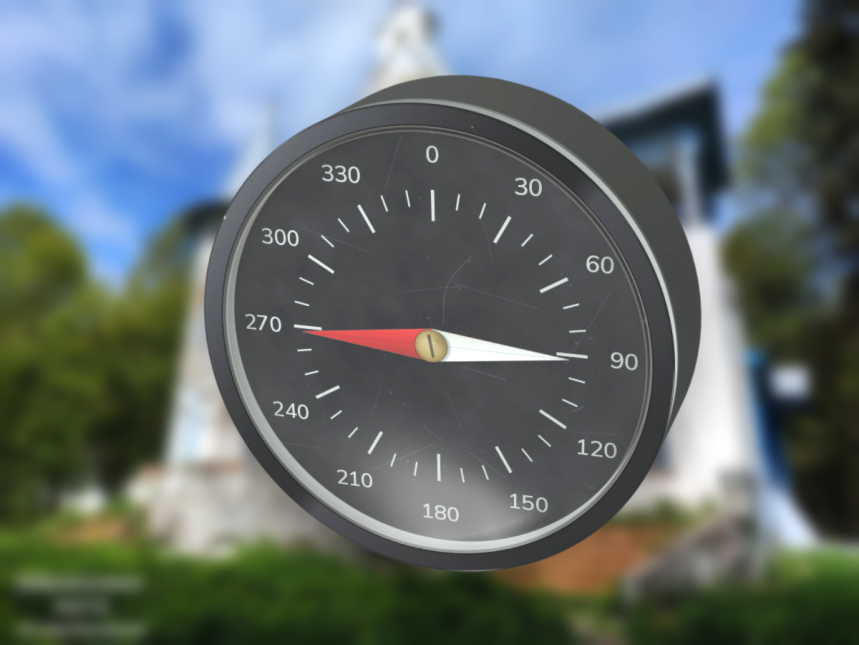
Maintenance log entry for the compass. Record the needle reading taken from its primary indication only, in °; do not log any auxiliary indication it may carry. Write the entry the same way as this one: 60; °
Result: 270; °
